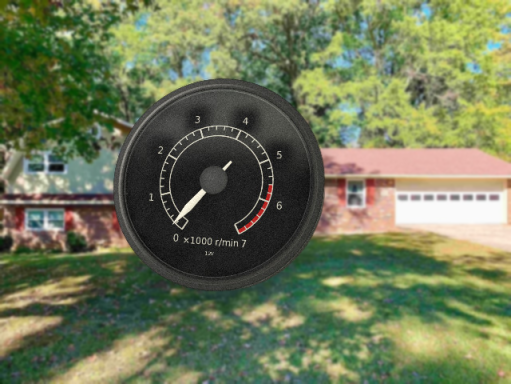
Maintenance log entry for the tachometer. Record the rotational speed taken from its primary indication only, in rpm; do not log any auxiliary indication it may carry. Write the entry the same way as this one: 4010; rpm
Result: 200; rpm
